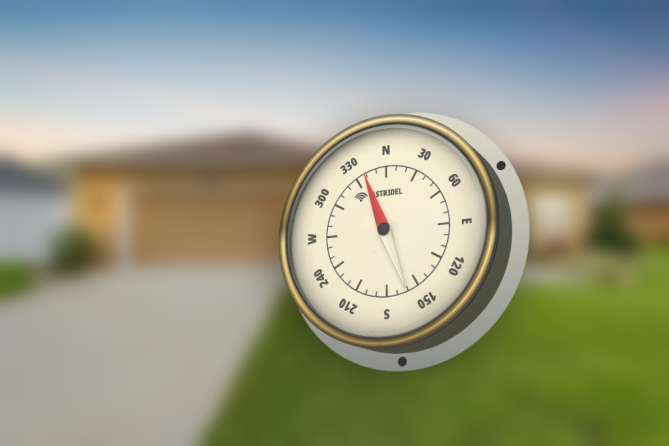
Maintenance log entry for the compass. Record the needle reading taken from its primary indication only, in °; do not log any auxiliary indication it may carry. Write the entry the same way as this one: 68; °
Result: 340; °
